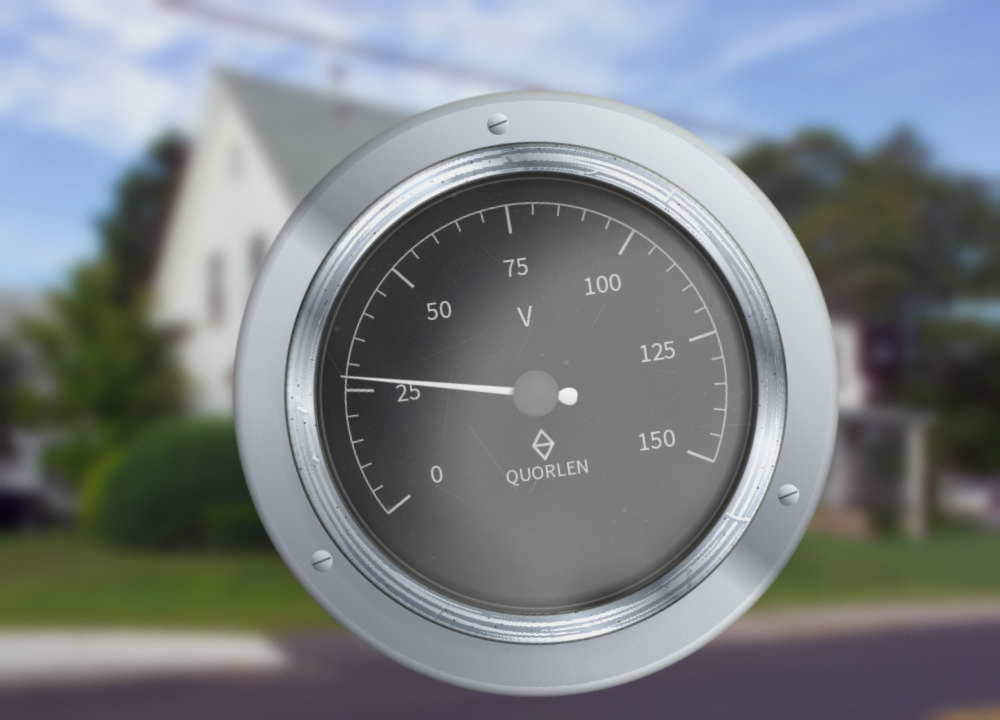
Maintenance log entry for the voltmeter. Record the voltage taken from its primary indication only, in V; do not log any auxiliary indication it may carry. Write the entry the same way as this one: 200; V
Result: 27.5; V
